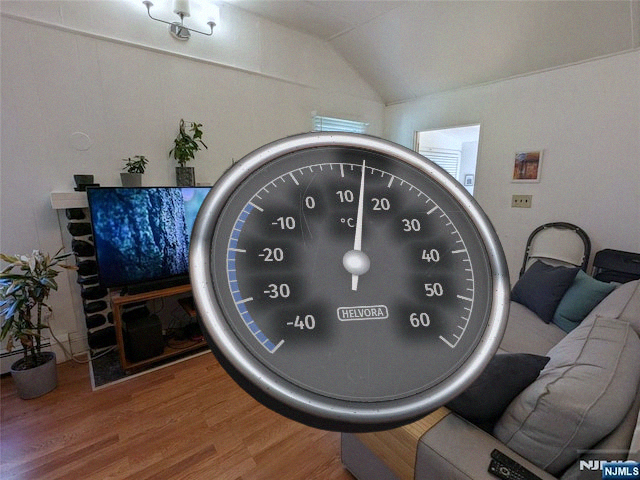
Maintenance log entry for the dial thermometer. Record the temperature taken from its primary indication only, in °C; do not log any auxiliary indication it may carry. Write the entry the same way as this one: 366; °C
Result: 14; °C
